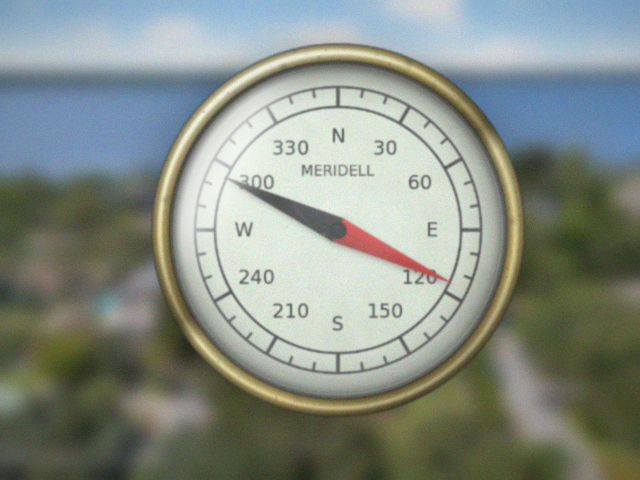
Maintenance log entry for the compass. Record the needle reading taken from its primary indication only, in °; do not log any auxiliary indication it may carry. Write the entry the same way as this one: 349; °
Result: 115; °
